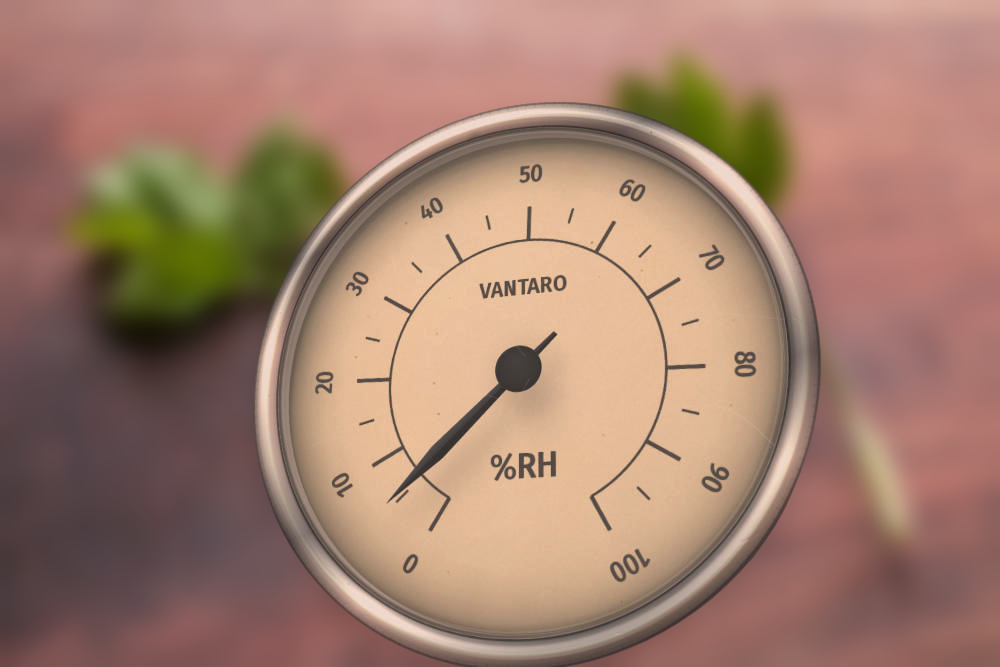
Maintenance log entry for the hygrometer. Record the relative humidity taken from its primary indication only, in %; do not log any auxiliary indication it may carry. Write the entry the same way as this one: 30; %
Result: 5; %
